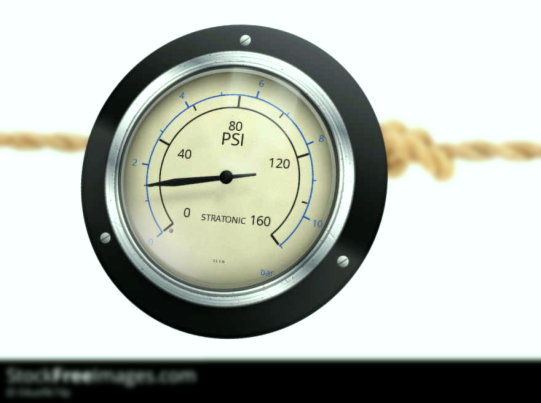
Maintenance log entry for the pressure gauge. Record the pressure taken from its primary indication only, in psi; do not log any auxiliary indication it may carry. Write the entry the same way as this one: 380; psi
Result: 20; psi
